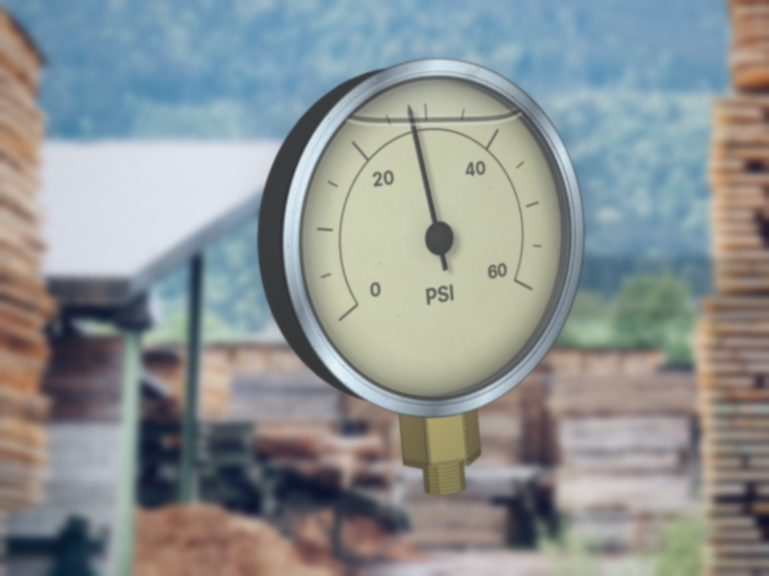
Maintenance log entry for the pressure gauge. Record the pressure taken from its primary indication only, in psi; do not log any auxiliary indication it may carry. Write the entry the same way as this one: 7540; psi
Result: 27.5; psi
